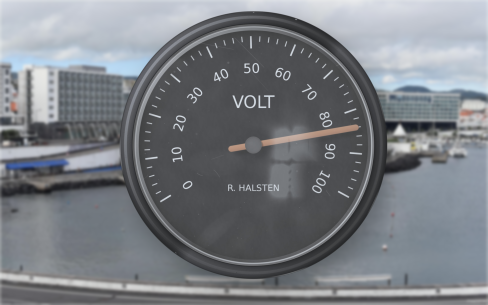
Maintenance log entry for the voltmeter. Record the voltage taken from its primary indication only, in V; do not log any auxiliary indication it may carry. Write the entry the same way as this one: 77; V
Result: 84; V
